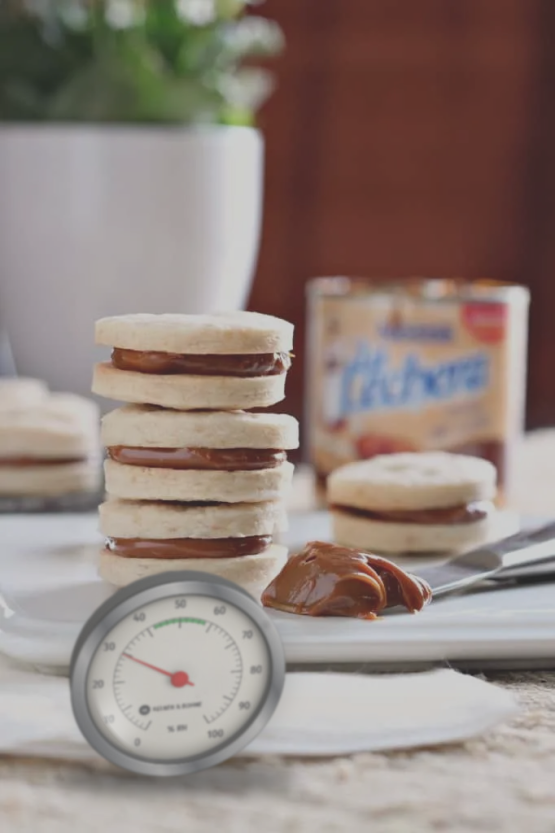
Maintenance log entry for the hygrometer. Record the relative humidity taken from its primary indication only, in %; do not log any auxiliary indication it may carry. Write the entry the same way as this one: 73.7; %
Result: 30; %
